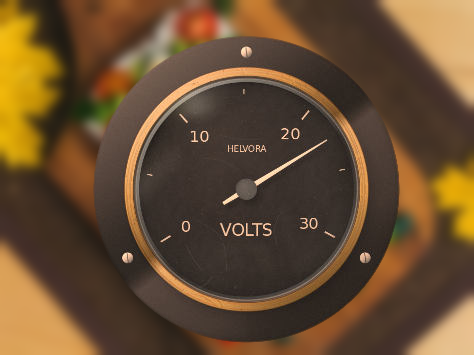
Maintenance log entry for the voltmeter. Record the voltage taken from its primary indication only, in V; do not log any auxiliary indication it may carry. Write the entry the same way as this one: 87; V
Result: 22.5; V
